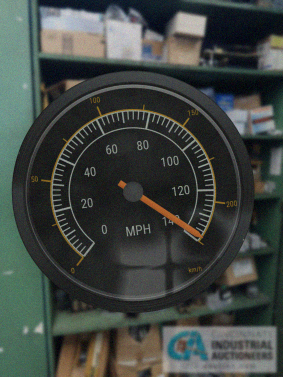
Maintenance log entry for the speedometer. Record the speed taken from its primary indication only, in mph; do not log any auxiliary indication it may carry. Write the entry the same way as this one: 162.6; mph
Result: 138; mph
